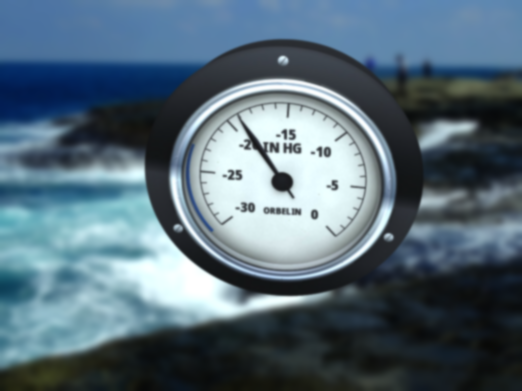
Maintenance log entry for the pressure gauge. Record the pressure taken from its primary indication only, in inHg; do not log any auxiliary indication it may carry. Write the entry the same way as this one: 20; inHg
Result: -19; inHg
